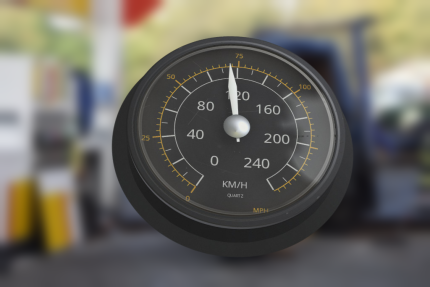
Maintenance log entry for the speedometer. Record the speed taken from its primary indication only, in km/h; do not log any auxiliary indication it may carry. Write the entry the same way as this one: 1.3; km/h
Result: 115; km/h
